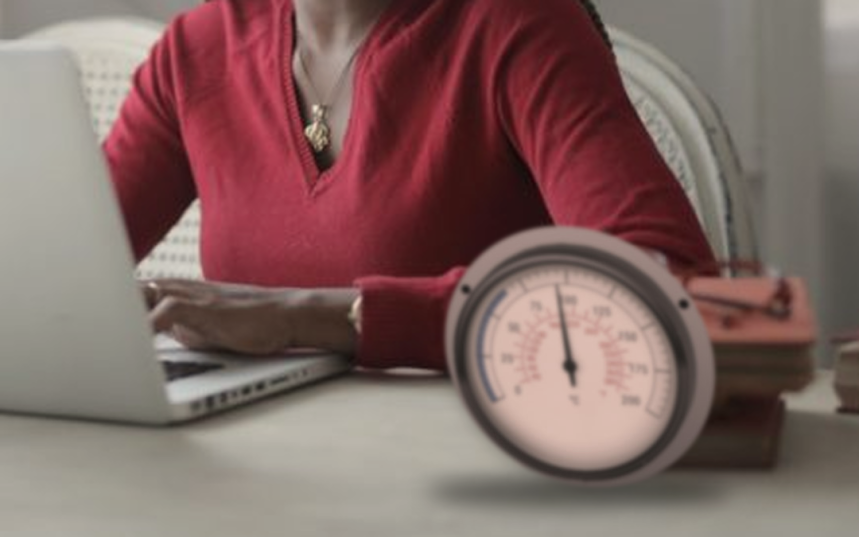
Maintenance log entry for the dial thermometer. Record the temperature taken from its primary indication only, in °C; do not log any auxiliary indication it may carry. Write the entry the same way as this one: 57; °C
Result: 95; °C
